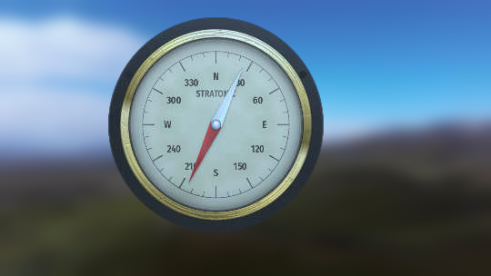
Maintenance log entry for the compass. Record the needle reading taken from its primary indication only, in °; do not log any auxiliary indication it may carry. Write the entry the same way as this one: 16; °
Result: 205; °
